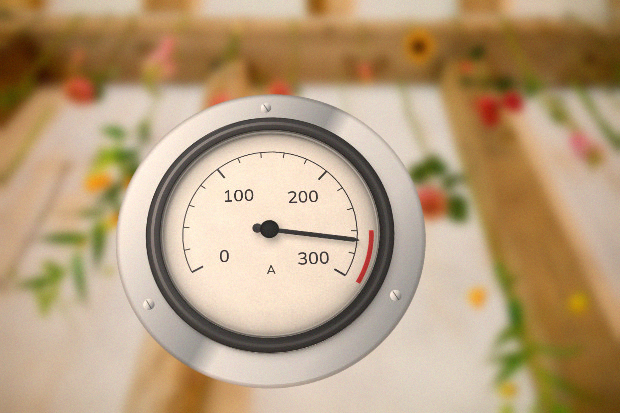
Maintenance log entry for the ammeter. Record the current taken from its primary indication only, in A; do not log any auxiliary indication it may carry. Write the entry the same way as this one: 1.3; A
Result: 270; A
